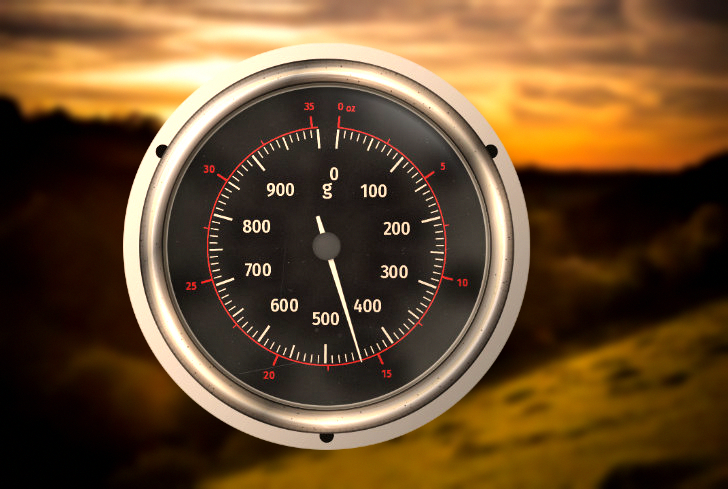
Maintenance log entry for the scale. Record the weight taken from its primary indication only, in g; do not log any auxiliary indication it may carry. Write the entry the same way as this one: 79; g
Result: 450; g
